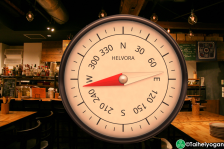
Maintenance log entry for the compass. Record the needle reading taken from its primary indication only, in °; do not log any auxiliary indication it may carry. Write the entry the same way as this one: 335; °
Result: 260; °
